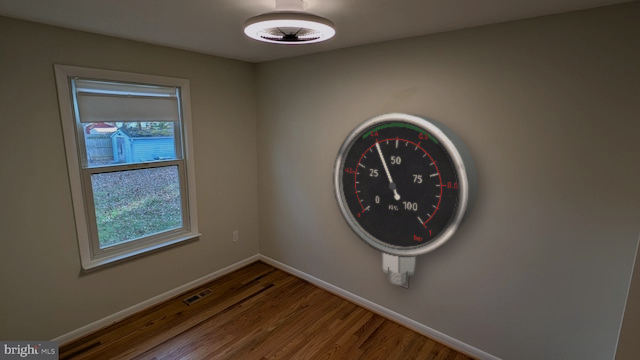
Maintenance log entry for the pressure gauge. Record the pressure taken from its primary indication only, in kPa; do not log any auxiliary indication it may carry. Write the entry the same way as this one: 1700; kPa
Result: 40; kPa
